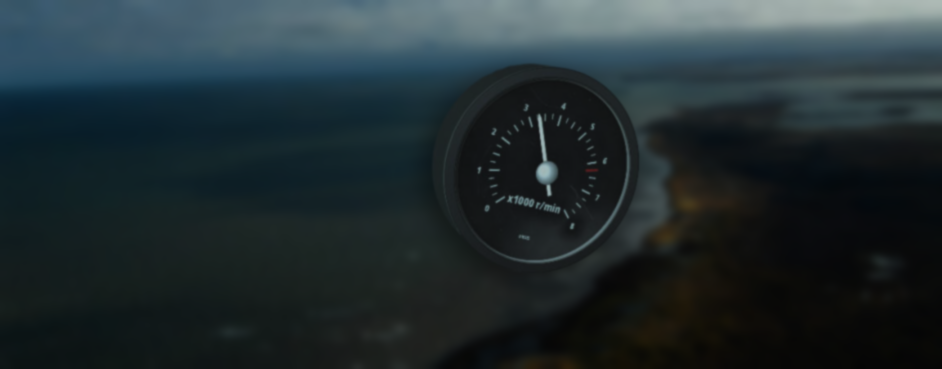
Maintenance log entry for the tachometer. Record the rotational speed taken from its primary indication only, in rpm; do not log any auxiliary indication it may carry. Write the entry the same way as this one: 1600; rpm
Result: 3250; rpm
